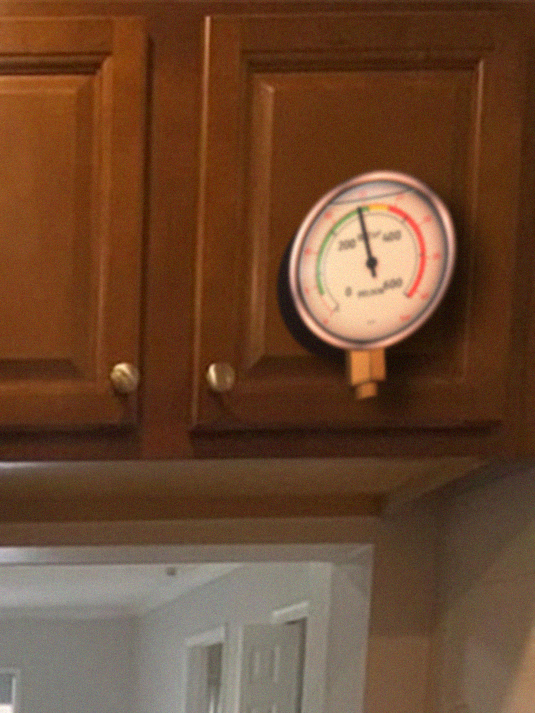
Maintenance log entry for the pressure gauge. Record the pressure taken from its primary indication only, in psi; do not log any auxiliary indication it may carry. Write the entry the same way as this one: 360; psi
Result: 275; psi
